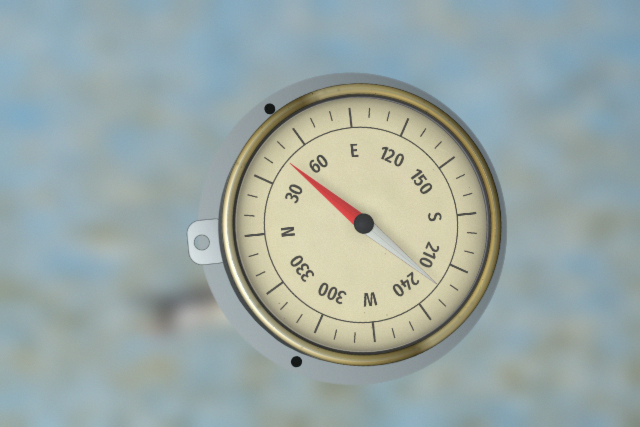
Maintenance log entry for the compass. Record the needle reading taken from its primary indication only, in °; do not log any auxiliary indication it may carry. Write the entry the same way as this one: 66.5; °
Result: 45; °
